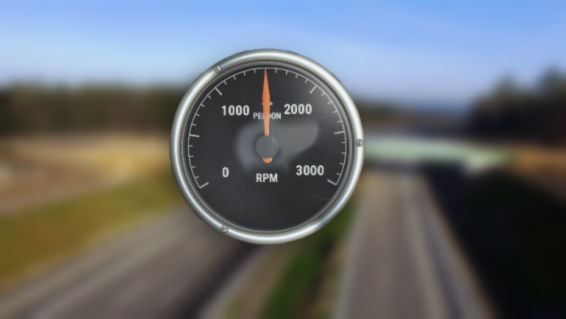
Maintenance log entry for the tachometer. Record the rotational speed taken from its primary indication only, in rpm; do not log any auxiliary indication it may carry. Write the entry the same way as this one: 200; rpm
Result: 1500; rpm
